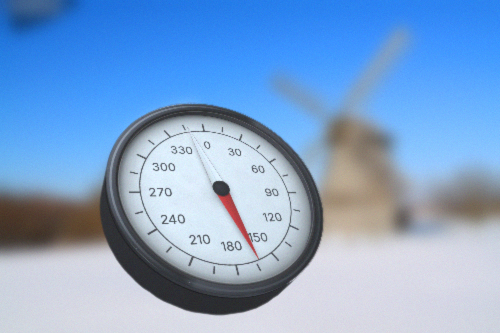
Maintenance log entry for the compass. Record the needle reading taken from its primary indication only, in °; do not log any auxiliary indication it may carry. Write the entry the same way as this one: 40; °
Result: 165; °
